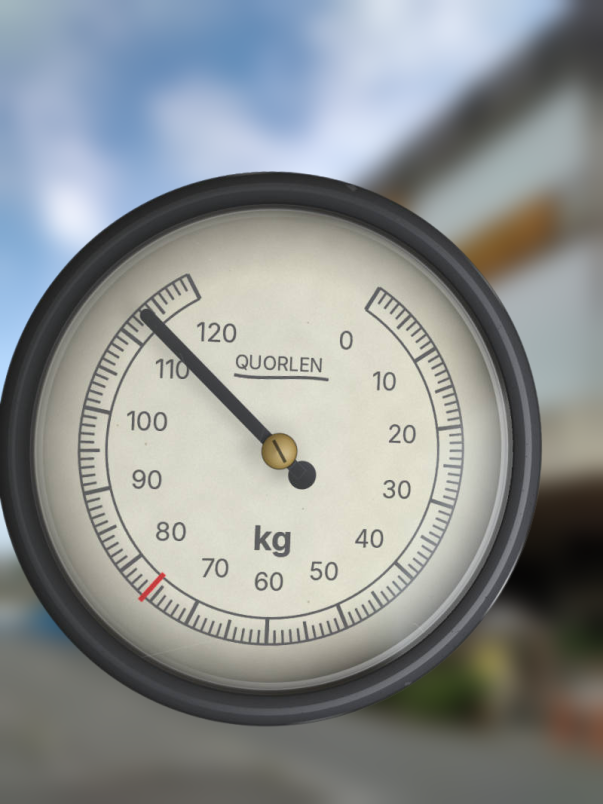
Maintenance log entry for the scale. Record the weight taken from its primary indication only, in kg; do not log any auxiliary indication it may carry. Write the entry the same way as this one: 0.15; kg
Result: 113; kg
